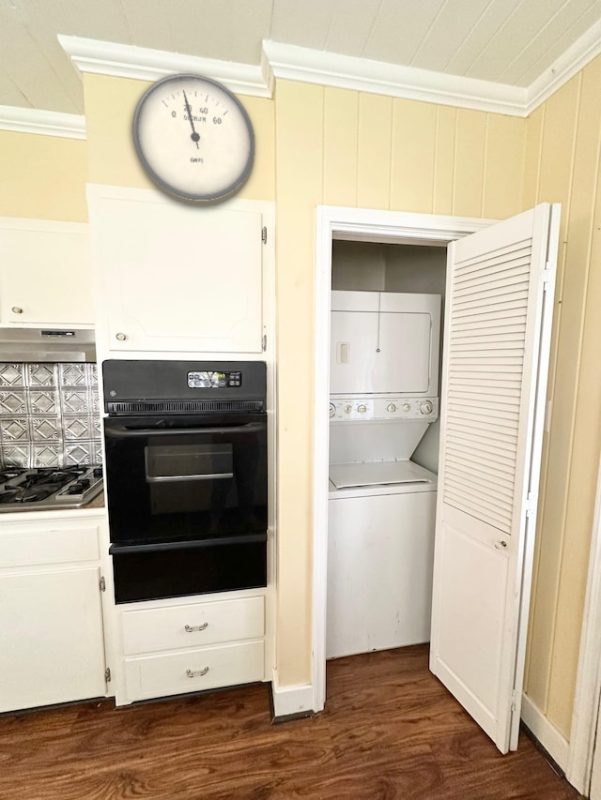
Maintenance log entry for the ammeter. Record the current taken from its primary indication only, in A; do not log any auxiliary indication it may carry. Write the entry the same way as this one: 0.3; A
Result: 20; A
